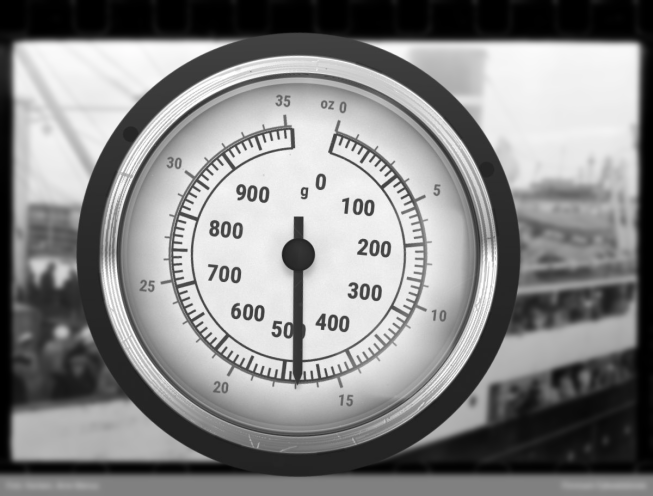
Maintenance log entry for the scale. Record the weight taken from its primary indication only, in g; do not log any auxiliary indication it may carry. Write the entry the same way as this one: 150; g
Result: 480; g
